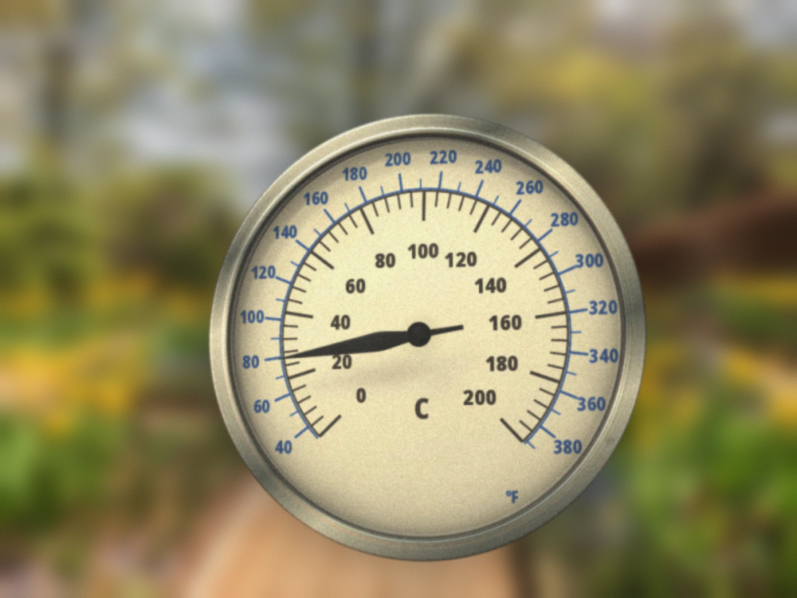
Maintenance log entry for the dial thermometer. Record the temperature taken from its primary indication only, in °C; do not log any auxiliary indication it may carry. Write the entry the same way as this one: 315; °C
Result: 26; °C
